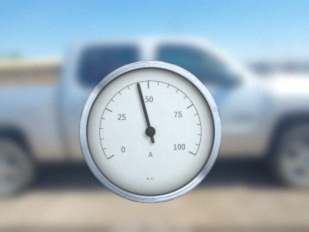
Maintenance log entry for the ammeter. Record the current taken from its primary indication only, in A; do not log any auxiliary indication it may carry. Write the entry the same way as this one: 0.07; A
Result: 45; A
